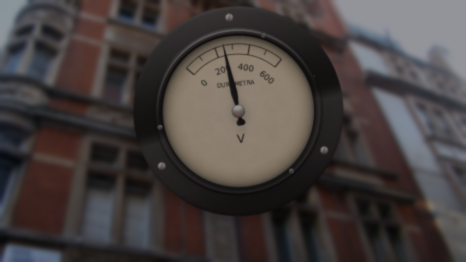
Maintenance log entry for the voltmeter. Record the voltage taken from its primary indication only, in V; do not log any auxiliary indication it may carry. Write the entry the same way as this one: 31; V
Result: 250; V
